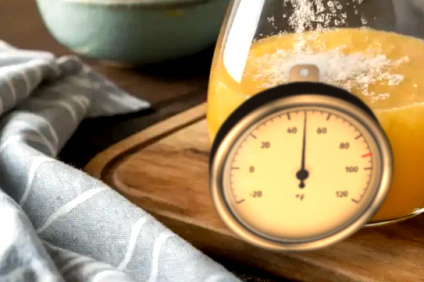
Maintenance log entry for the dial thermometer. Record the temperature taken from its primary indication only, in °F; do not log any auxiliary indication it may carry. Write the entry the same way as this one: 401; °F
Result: 48; °F
